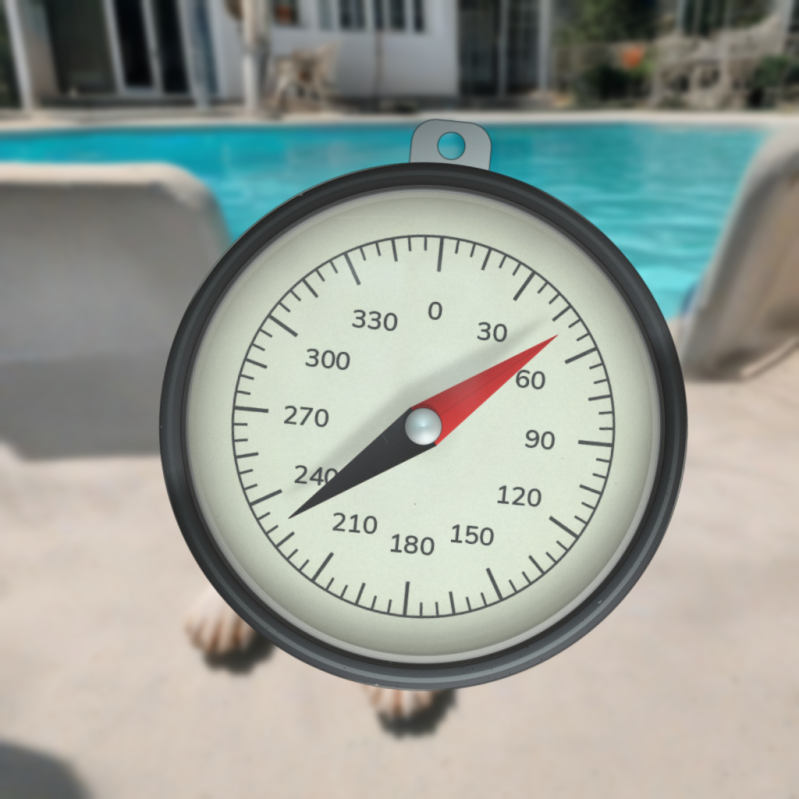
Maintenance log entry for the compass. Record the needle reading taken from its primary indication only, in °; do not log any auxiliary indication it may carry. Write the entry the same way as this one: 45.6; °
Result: 50; °
